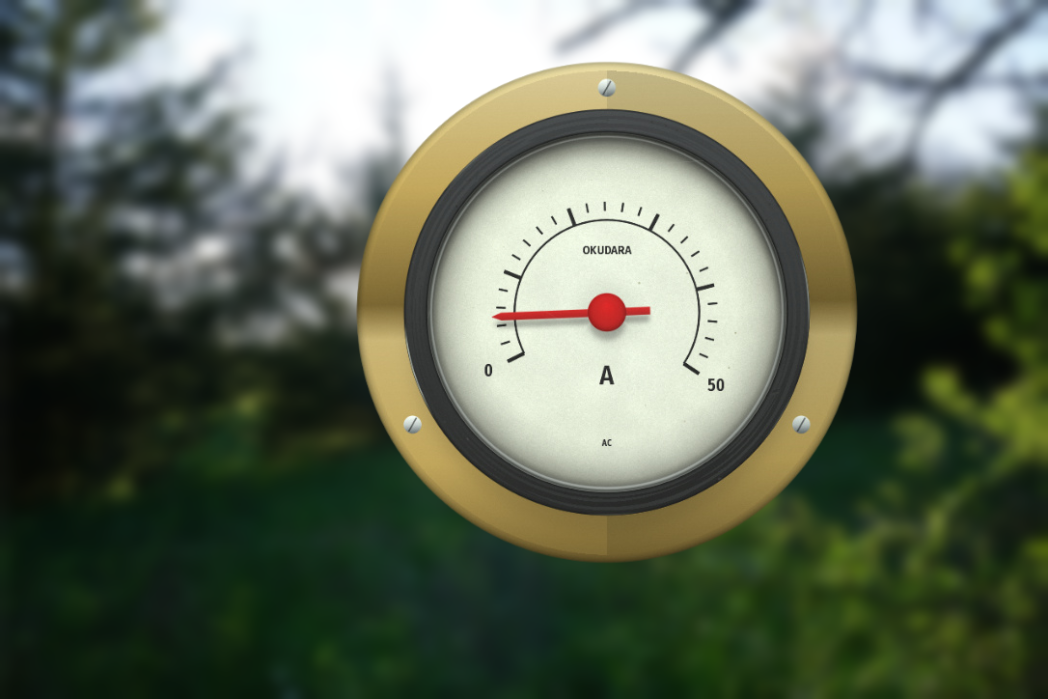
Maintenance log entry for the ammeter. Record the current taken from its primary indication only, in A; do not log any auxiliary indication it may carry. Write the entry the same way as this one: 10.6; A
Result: 5; A
